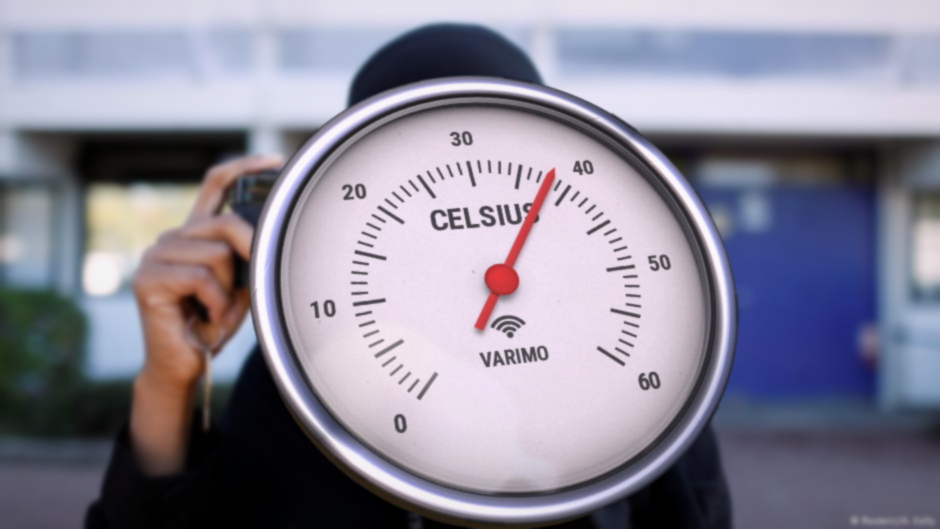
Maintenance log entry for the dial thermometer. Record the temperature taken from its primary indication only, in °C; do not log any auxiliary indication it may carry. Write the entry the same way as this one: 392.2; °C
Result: 38; °C
